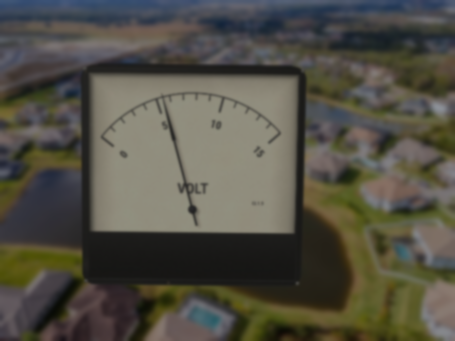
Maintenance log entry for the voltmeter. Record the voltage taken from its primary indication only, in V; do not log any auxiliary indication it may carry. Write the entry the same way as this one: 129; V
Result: 5.5; V
